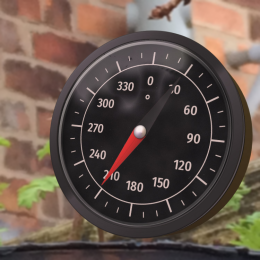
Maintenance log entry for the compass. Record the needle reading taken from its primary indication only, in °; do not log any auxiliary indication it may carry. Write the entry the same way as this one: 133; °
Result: 210; °
